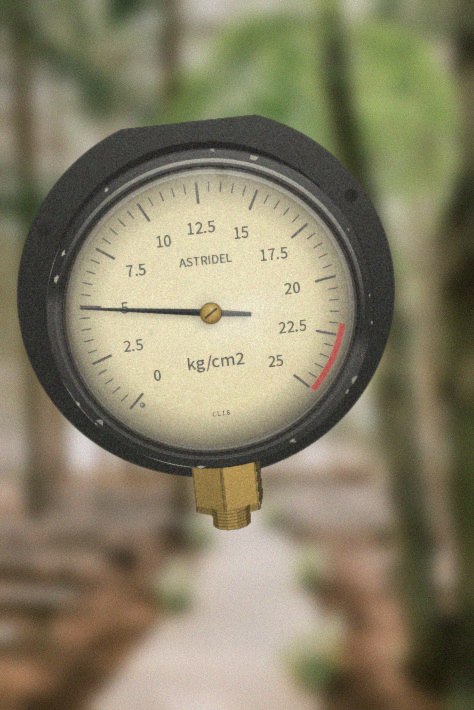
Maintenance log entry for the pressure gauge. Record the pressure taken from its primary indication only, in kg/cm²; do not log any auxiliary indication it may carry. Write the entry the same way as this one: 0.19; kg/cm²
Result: 5; kg/cm²
